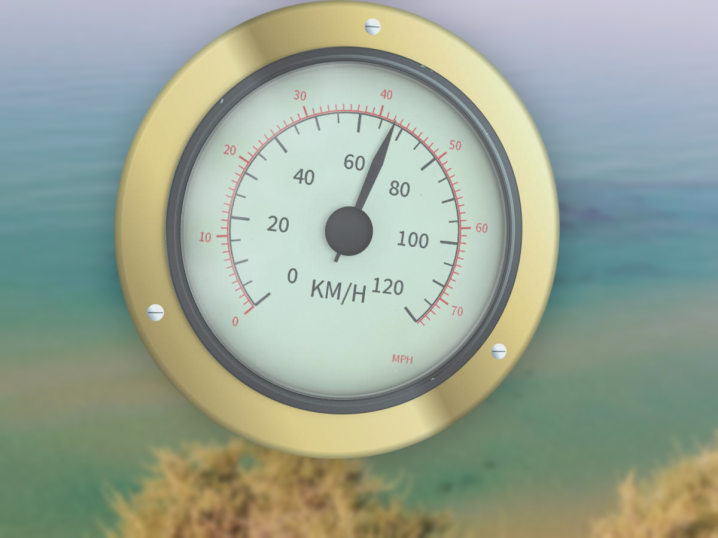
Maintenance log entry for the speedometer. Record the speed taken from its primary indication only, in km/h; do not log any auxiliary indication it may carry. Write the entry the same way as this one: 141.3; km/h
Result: 67.5; km/h
